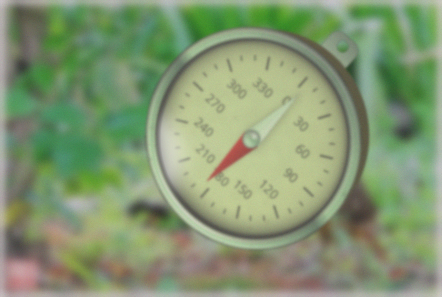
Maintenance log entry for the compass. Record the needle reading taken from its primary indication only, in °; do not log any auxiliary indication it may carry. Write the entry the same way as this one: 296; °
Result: 185; °
